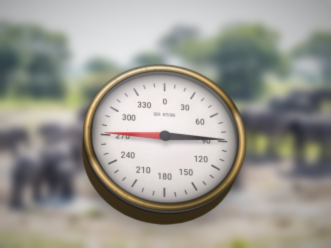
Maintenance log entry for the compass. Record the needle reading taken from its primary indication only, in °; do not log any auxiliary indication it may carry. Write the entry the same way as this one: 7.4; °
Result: 270; °
